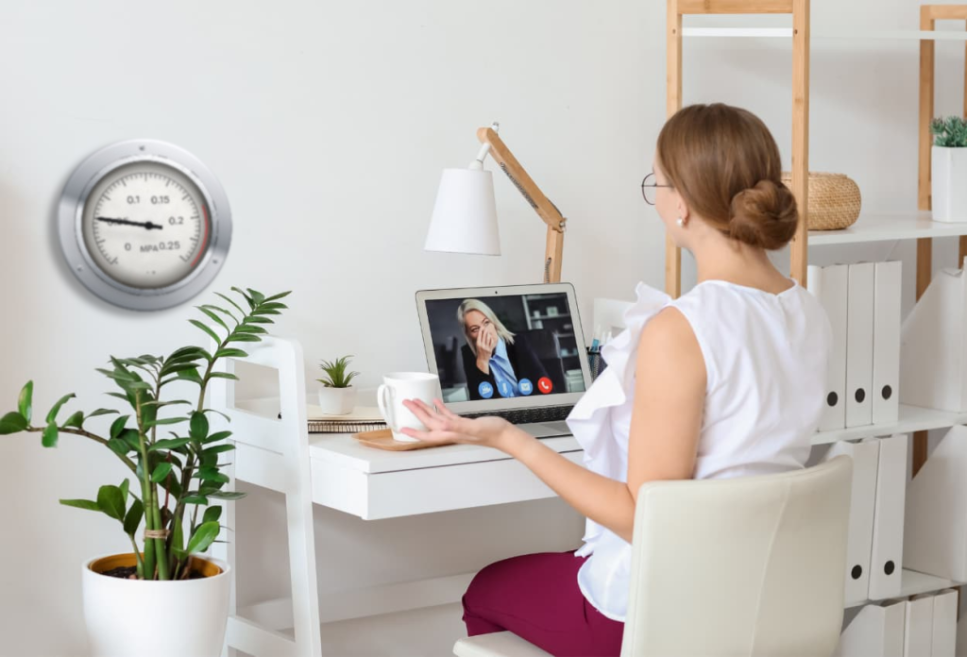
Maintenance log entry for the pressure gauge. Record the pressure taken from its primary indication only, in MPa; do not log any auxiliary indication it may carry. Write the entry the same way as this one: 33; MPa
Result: 0.05; MPa
